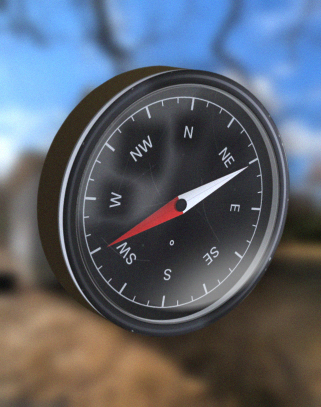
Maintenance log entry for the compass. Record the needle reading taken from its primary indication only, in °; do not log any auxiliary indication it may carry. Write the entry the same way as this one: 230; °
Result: 240; °
